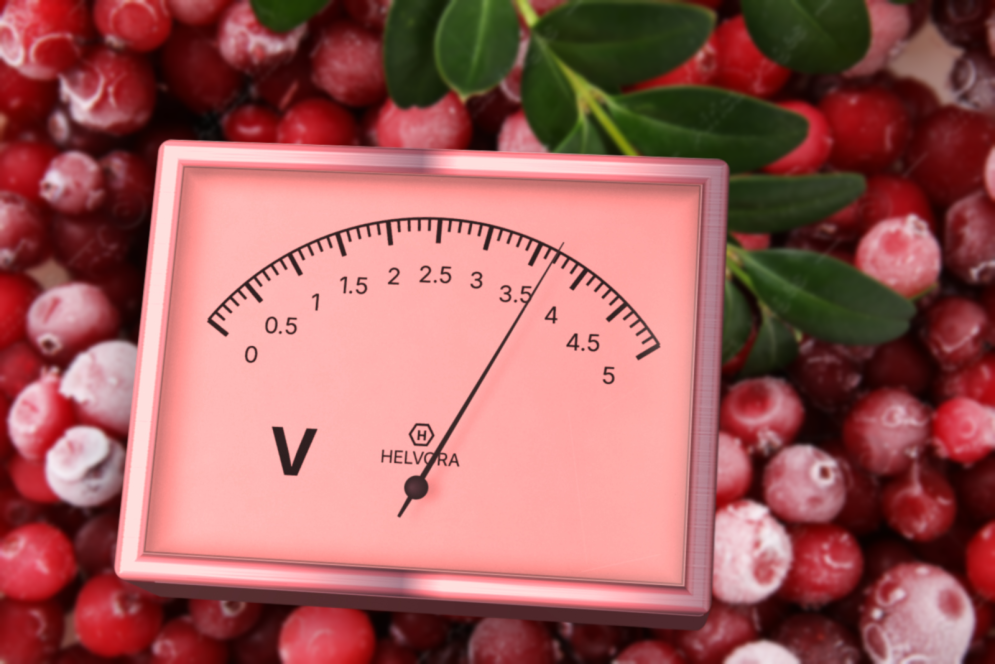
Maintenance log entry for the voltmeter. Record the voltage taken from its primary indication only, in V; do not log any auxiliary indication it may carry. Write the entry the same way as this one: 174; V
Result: 3.7; V
